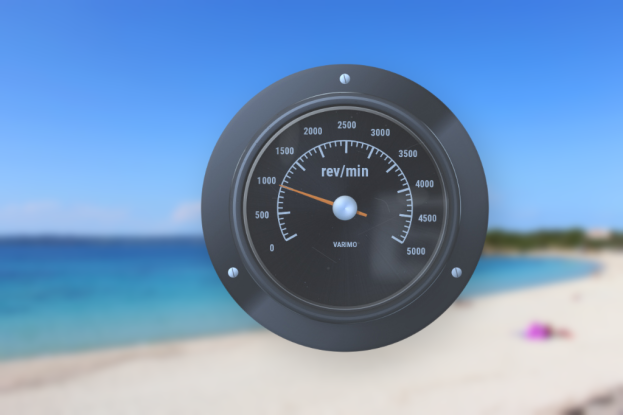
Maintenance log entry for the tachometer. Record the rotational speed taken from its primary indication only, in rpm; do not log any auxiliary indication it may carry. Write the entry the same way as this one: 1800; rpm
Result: 1000; rpm
